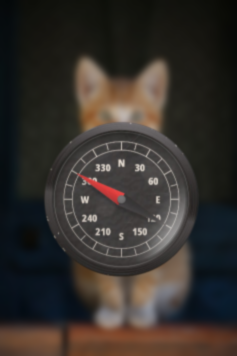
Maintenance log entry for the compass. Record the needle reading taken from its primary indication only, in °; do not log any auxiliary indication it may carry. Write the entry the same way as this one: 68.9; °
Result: 300; °
